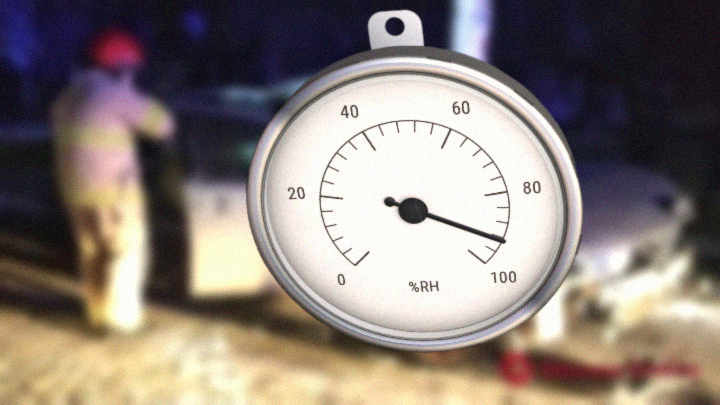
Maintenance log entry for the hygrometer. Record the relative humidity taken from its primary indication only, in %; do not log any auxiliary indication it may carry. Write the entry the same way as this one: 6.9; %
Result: 92; %
